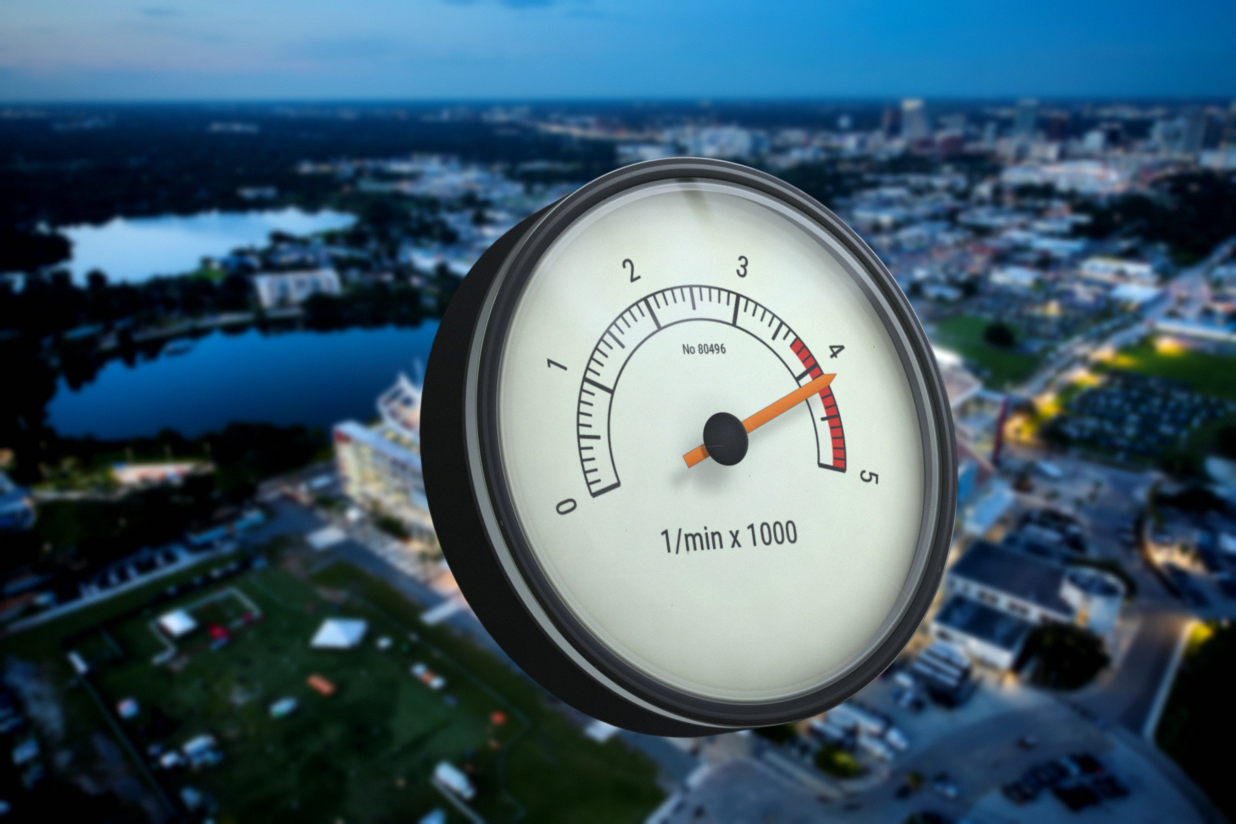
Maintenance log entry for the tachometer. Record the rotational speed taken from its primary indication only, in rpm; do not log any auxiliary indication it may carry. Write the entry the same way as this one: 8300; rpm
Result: 4150; rpm
